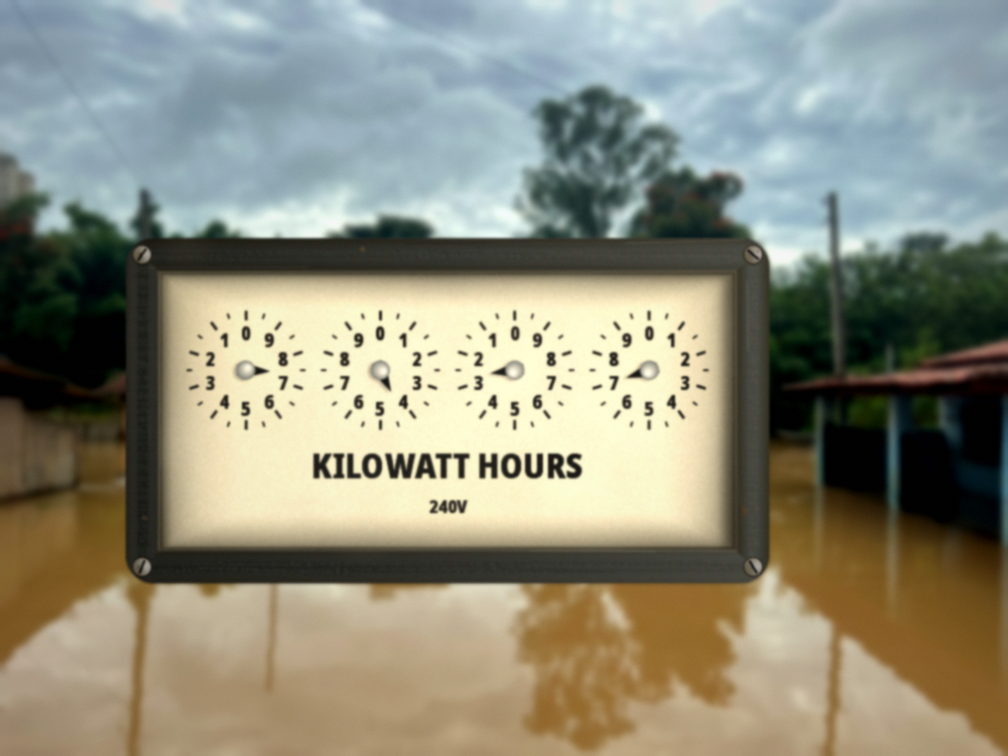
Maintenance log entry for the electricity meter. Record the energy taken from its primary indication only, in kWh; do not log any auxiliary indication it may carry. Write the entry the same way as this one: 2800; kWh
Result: 7427; kWh
